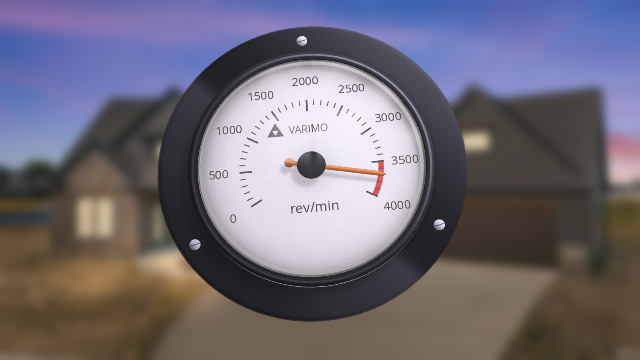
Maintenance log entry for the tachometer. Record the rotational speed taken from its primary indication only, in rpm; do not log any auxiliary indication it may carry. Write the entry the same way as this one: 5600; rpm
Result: 3700; rpm
